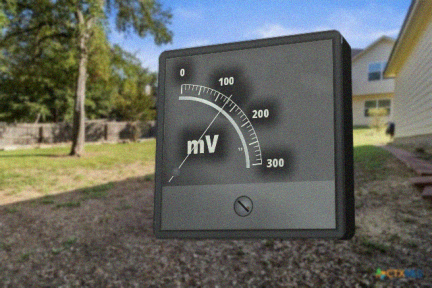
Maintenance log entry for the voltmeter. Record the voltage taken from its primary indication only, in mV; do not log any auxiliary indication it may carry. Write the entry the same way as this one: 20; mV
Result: 130; mV
